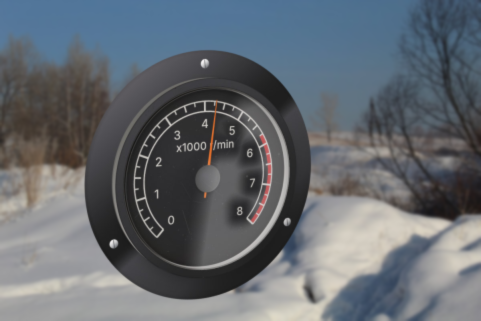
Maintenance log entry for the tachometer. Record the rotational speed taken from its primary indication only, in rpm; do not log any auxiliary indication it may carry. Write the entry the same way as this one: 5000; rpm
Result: 4250; rpm
